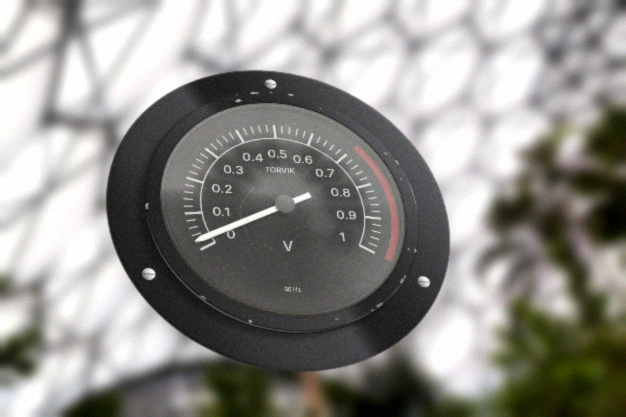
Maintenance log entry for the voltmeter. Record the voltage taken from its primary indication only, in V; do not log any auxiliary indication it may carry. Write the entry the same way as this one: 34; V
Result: 0.02; V
